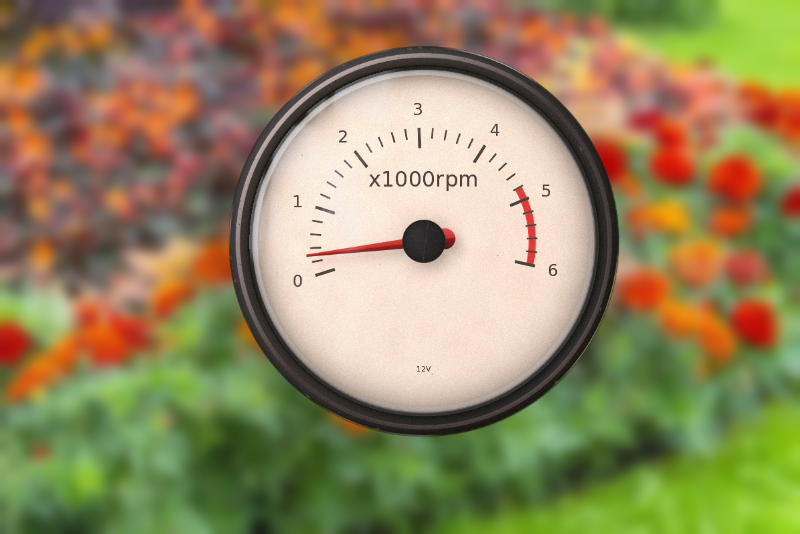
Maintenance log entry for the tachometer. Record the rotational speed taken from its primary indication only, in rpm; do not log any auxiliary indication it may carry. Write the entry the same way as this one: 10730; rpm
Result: 300; rpm
